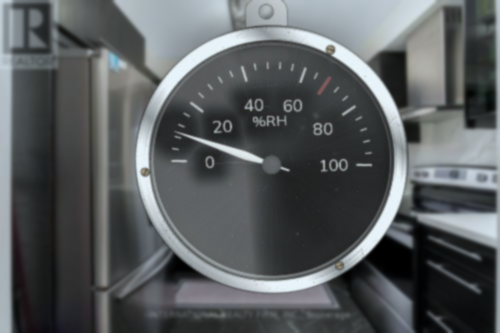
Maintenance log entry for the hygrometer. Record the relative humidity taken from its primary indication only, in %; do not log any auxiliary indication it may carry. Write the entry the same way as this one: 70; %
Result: 10; %
